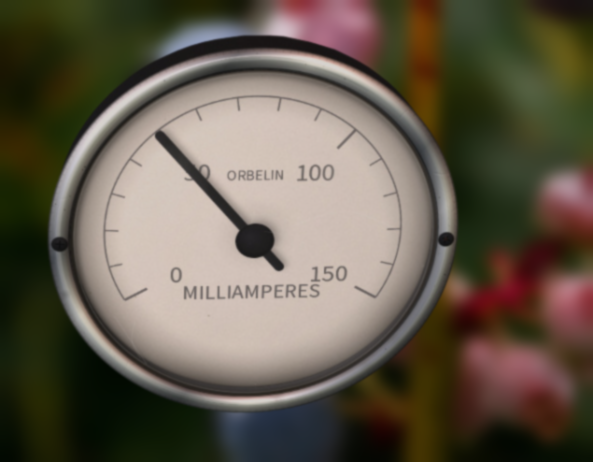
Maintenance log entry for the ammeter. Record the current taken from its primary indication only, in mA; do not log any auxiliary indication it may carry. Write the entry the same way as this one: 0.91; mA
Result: 50; mA
